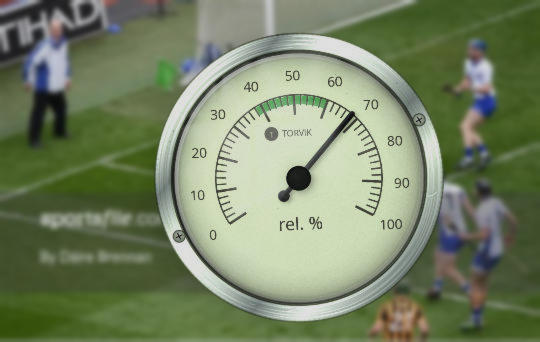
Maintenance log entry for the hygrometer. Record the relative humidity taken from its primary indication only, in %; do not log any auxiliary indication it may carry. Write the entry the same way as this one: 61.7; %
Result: 68; %
